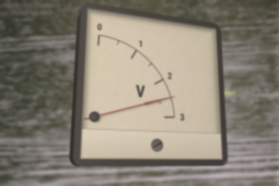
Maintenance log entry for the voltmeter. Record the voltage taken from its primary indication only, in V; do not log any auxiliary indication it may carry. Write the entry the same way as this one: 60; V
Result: 2.5; V
